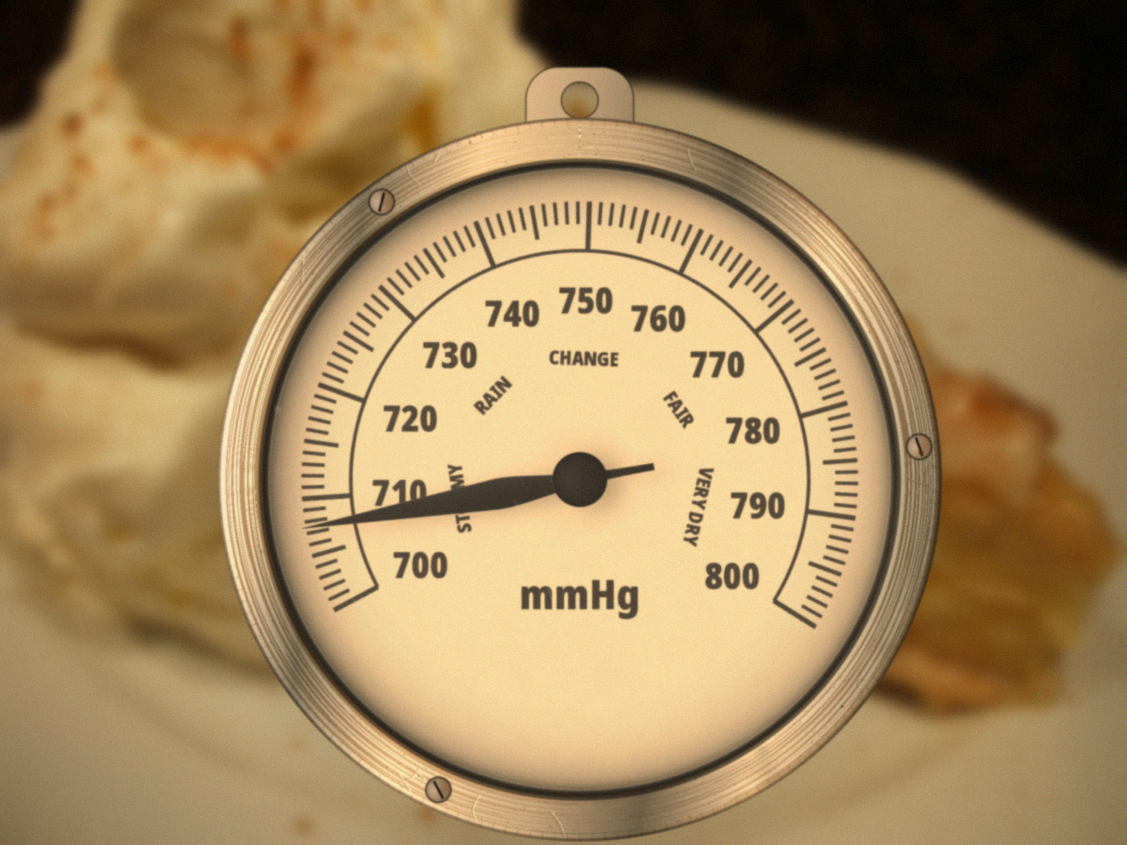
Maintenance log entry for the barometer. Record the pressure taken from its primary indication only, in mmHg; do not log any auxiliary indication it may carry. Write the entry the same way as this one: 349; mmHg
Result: 707.5; mmHg
